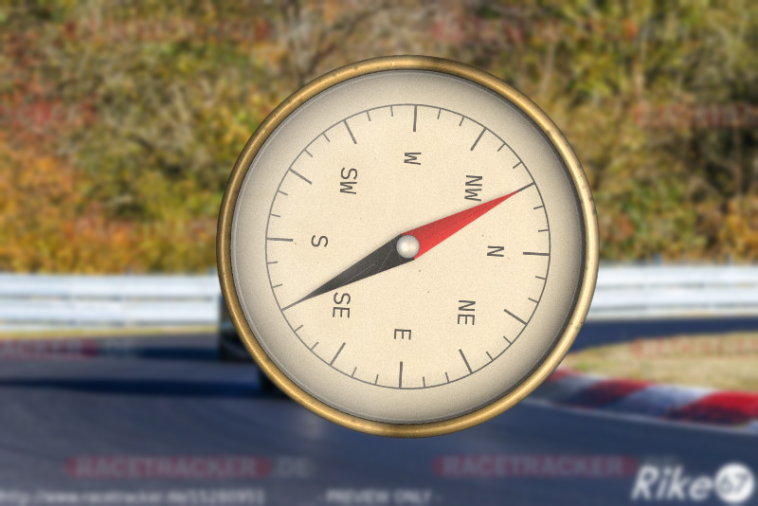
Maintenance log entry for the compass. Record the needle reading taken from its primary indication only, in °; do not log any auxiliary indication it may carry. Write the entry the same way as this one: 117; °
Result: 330; °
